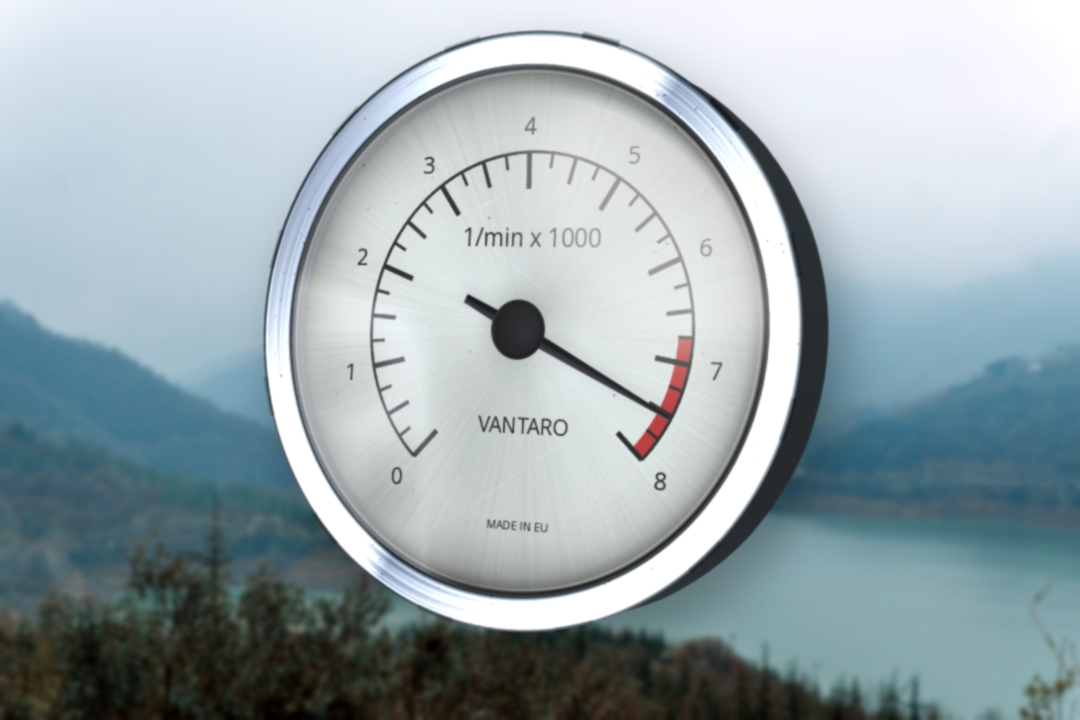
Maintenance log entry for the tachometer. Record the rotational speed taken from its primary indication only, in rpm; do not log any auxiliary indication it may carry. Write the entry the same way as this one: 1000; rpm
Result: 7500; rpm
